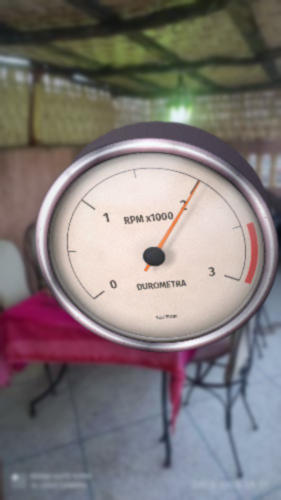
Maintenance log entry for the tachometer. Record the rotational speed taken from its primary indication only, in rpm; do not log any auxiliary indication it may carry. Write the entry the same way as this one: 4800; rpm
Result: 2000; rpm
